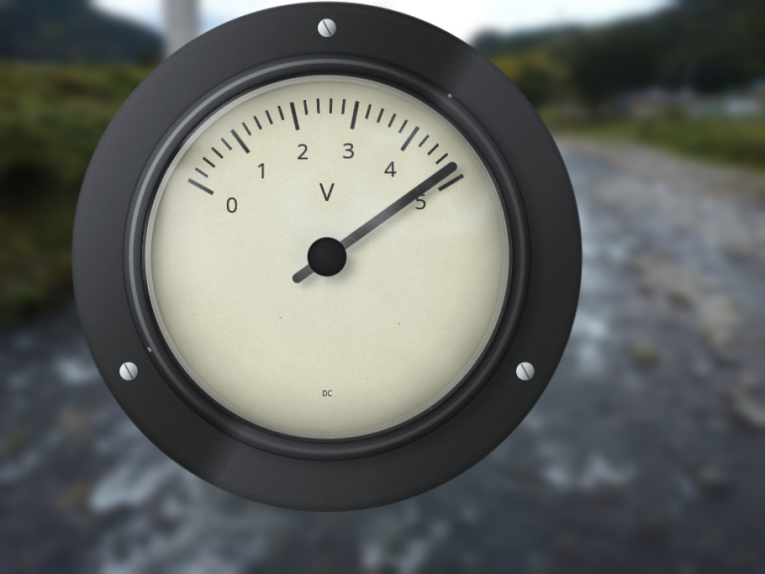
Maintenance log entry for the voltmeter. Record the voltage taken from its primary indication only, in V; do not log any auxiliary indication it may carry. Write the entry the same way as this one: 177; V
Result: 4.8; V
